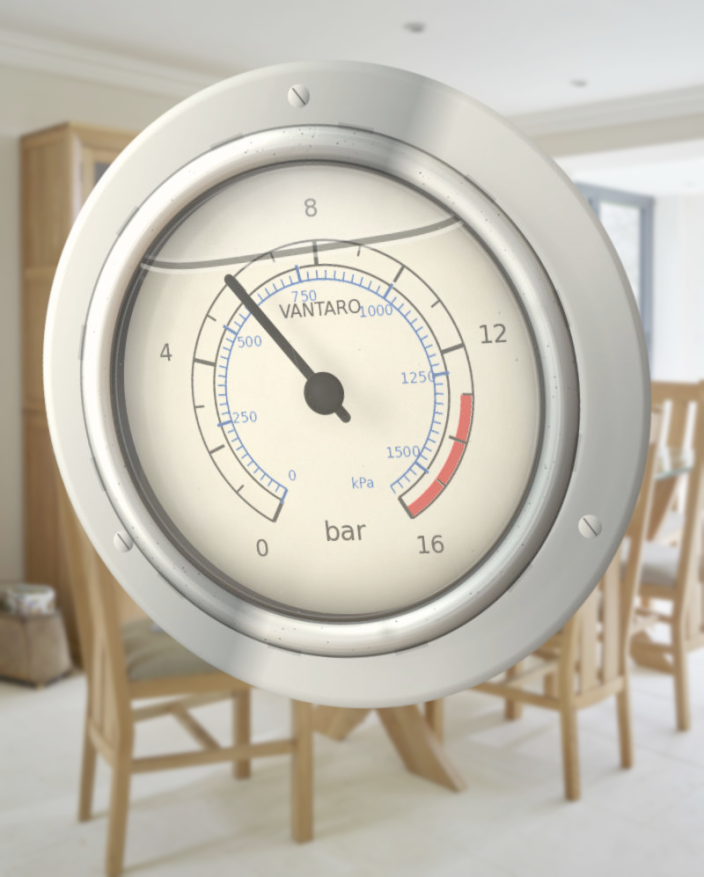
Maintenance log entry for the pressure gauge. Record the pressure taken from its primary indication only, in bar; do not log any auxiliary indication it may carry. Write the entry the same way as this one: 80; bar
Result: 6; bar
